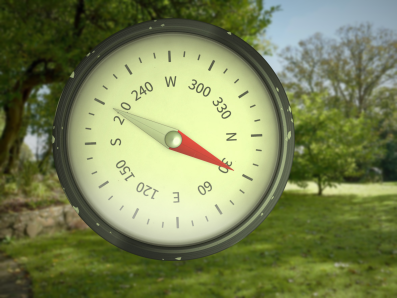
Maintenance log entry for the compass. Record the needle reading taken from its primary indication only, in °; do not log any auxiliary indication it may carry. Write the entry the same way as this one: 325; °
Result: 30; °
